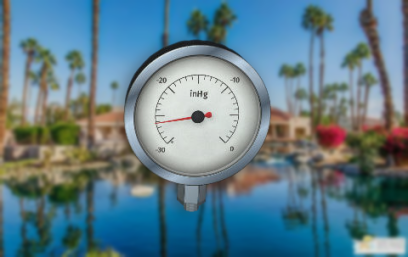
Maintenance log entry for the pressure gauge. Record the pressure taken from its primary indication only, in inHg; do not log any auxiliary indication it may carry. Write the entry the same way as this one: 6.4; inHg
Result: -26; inHg
